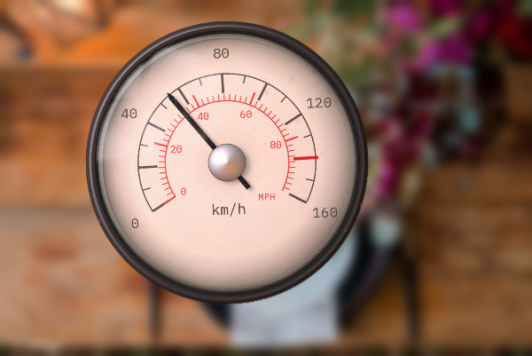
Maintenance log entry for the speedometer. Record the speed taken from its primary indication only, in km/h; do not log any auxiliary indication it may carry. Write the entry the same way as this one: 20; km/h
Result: 55; km/h
